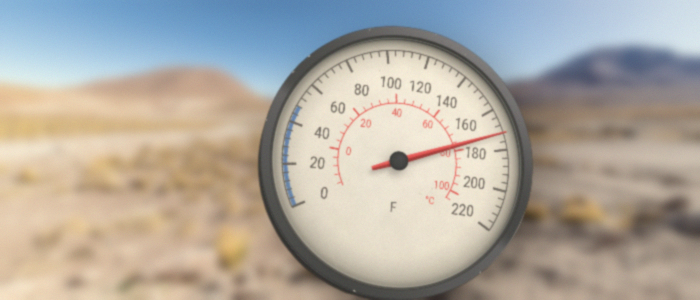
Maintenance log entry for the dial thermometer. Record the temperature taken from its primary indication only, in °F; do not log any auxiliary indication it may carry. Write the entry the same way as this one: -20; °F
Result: 172; °F
